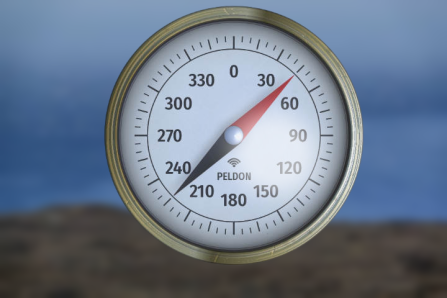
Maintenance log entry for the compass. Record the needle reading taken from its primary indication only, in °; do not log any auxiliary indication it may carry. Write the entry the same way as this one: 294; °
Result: 45; °
